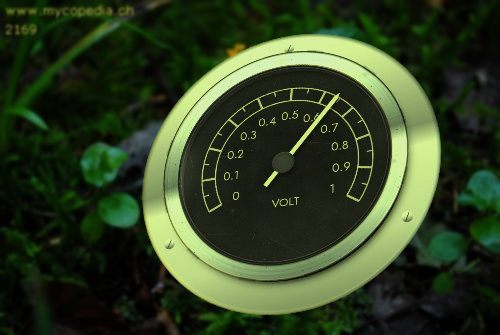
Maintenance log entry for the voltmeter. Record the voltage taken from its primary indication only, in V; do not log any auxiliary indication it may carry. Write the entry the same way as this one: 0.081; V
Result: 0.65; V
